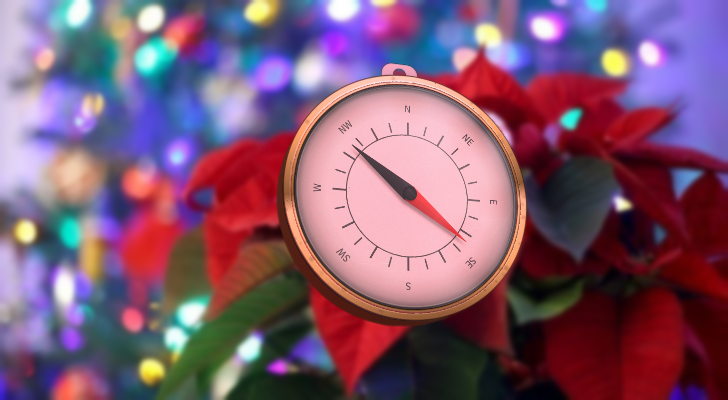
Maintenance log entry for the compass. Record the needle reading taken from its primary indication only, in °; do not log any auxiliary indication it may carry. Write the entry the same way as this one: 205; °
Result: 127.5; °
